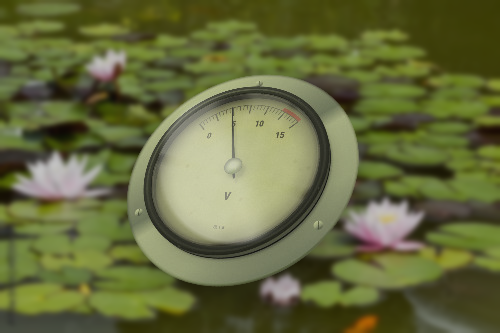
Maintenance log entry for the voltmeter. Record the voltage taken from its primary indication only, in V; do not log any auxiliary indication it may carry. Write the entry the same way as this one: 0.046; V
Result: 5; V
